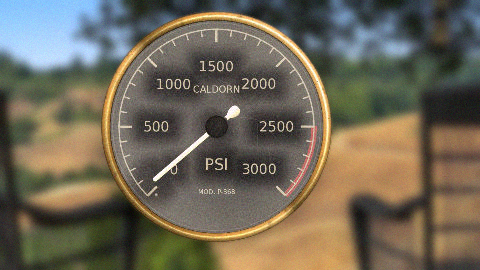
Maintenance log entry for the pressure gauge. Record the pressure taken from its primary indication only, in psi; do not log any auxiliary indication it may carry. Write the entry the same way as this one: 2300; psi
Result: 50; psi
